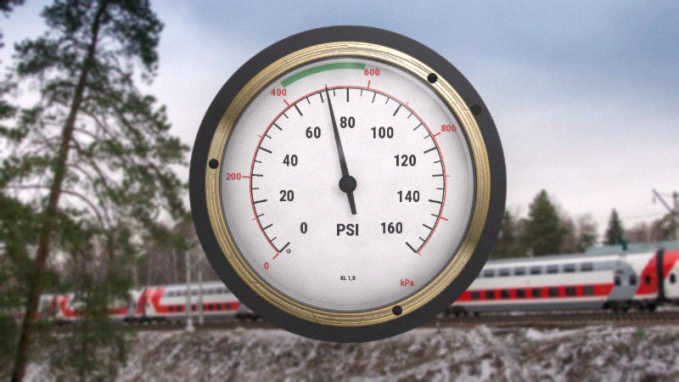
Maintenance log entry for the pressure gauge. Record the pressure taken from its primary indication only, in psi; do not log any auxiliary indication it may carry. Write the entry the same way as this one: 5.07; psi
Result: 72.5; psi
